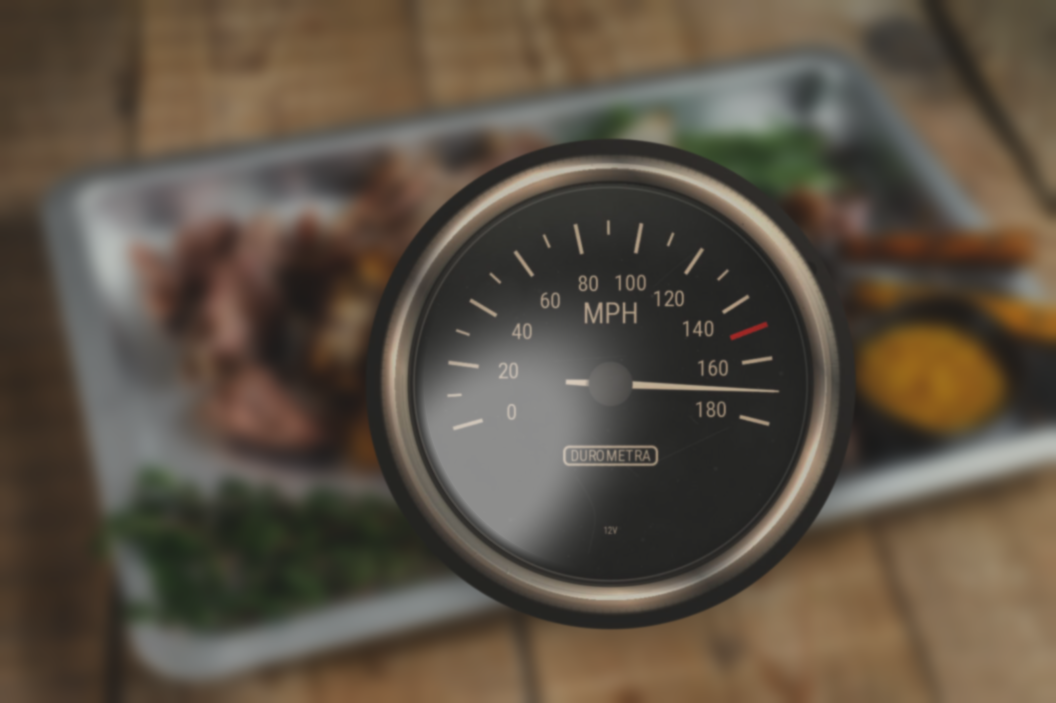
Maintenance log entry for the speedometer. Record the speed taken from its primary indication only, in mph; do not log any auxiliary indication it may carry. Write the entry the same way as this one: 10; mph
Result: 170; mph
